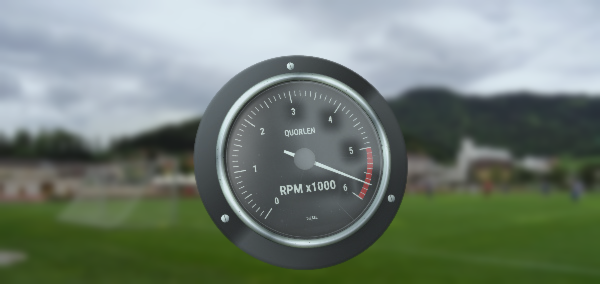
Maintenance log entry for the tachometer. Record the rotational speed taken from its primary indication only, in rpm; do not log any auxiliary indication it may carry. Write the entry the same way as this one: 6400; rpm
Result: 5700; rpm
